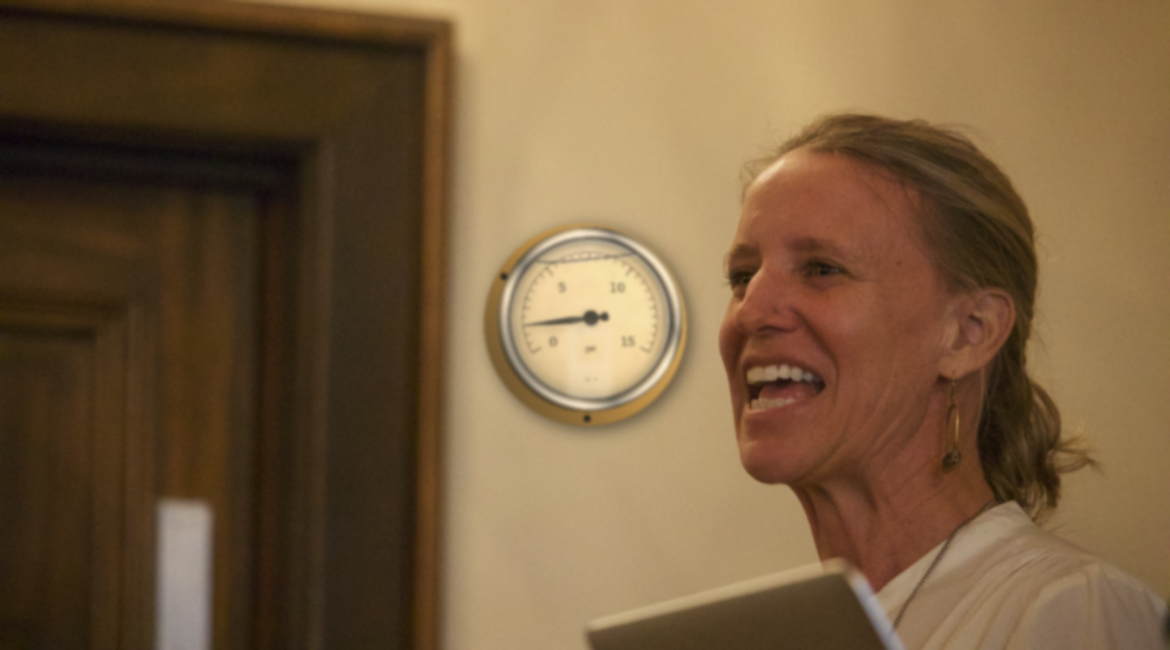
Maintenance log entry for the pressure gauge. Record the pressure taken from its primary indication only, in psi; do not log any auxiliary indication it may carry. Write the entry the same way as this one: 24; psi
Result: 1.5; psi
